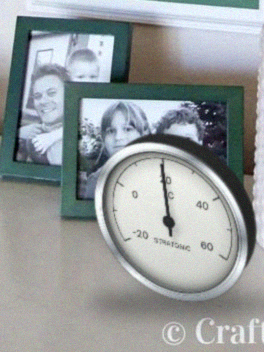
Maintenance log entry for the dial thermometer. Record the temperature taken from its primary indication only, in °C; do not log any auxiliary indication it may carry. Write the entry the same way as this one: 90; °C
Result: 20; °C
